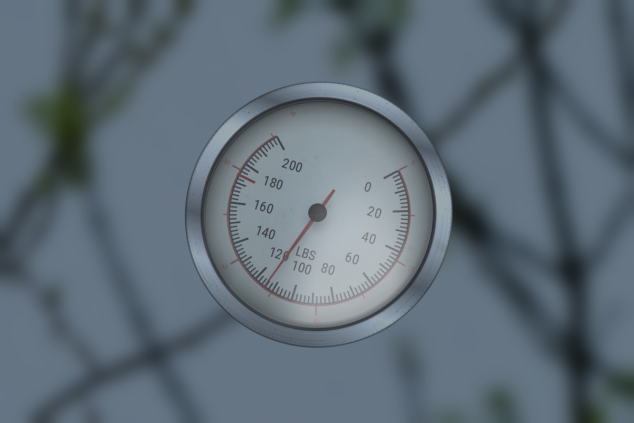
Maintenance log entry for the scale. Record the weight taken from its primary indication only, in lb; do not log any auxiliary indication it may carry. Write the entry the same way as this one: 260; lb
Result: 114; lb
